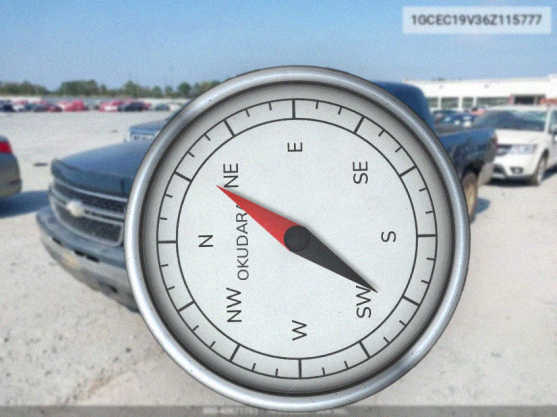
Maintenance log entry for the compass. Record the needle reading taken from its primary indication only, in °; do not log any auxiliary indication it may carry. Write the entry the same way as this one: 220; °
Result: 35; °
